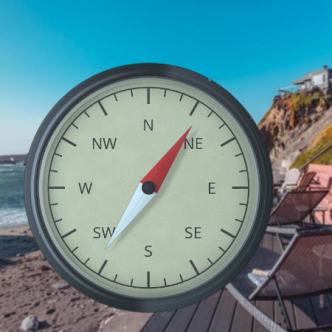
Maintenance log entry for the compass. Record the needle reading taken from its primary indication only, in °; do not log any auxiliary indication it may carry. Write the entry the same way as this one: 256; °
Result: 35; °
